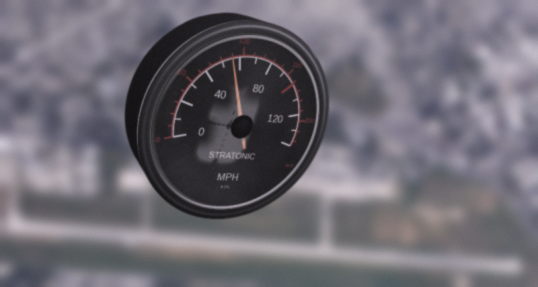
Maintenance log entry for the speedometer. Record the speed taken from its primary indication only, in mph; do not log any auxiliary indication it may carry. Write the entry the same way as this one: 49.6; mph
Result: 55; mph
